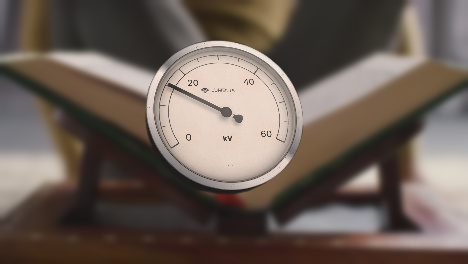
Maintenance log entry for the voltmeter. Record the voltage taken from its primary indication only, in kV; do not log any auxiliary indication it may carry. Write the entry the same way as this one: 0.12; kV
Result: 15; kV
